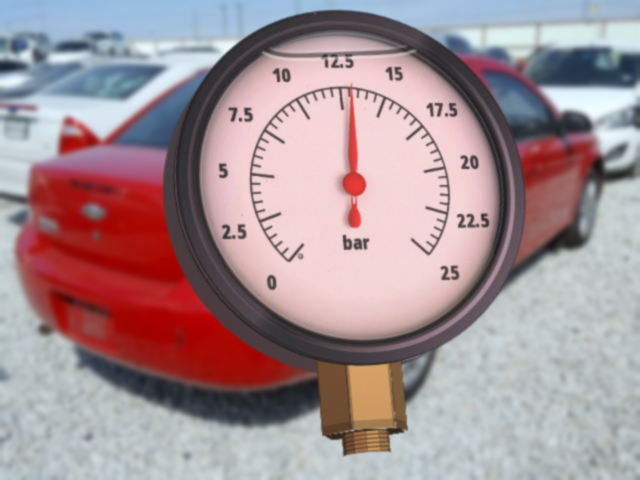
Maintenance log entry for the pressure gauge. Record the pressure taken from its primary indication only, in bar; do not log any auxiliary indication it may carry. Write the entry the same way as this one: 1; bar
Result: 13; bar
